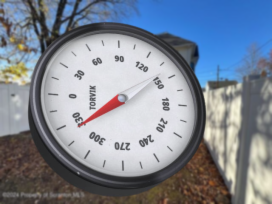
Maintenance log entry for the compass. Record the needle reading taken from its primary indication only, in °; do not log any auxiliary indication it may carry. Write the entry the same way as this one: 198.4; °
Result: 322.5; °
